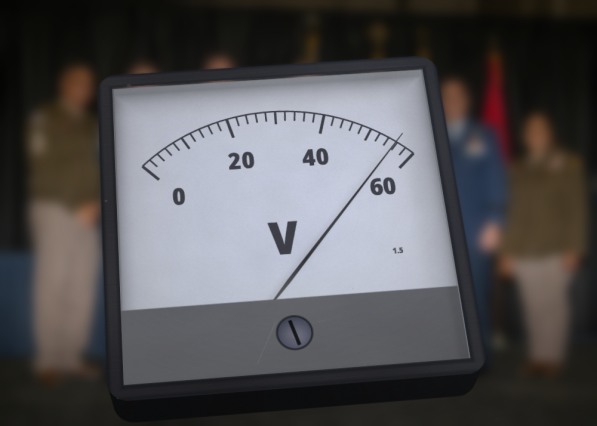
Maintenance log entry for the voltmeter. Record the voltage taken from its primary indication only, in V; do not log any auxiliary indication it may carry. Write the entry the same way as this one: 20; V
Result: 56; V
